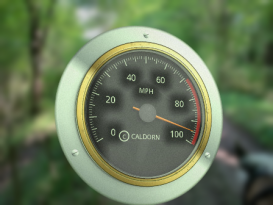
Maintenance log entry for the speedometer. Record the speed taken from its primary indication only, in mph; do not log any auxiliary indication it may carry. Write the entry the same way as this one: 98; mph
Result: 95; mph
